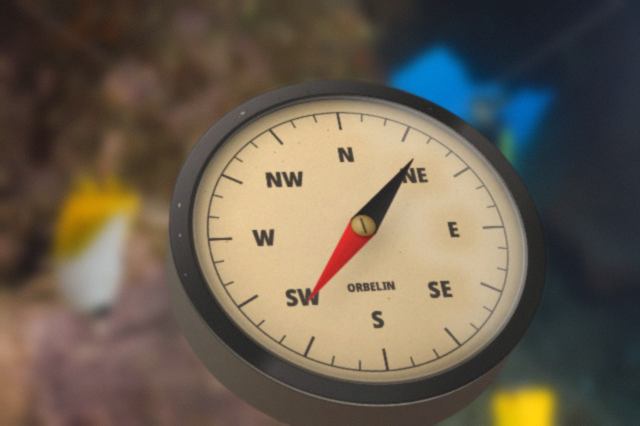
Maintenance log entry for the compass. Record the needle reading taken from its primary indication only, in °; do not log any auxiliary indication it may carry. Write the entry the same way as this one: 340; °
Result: 220; °
